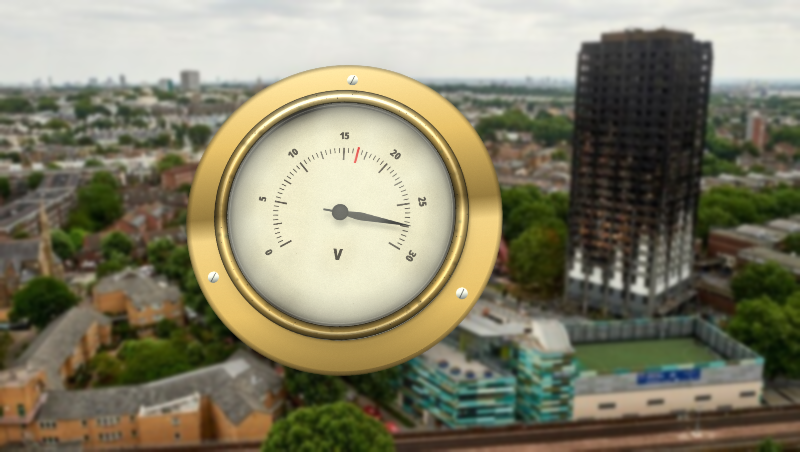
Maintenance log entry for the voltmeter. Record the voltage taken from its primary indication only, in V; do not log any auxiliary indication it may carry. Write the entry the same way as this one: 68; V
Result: 27.5; V
